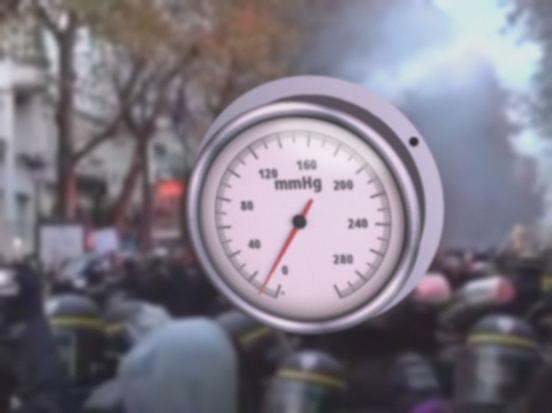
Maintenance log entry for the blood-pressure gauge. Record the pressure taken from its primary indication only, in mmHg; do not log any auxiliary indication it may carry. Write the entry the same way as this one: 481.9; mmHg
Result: 10; mmHg
